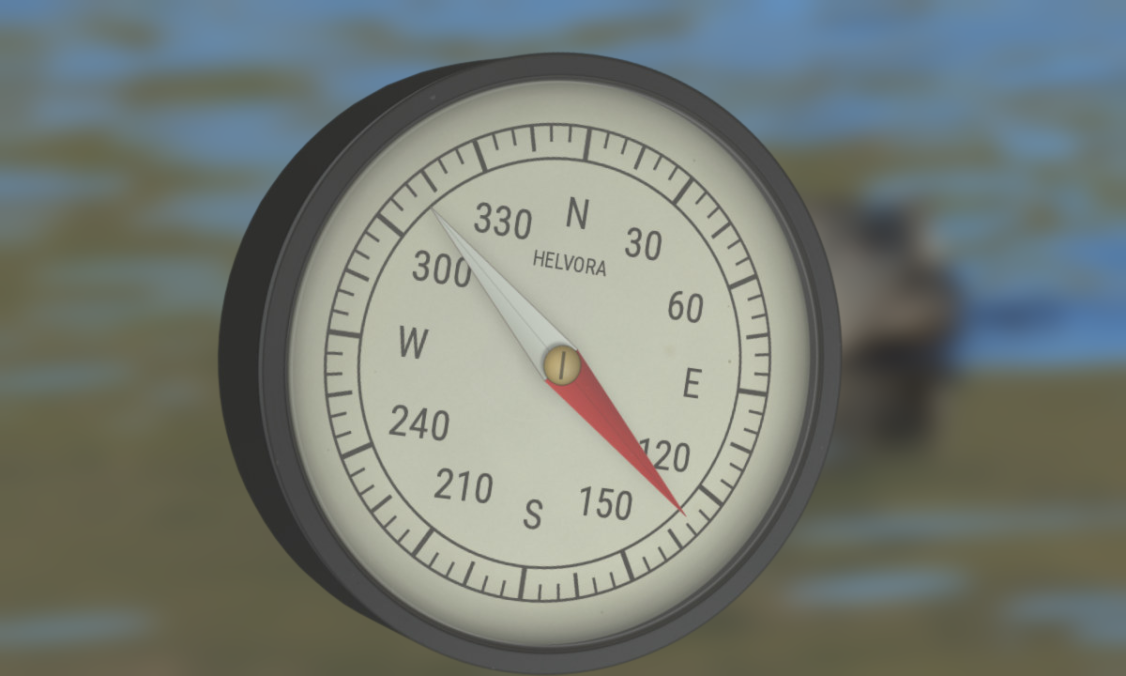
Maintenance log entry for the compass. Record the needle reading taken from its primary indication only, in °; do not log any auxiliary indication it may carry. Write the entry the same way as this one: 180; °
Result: 130; °
